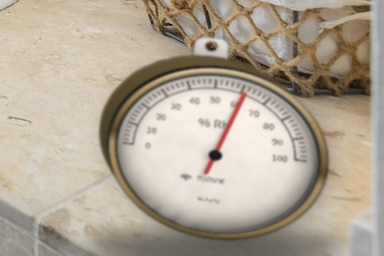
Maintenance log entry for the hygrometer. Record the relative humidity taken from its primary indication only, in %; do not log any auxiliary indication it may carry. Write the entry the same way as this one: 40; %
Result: 60; %
